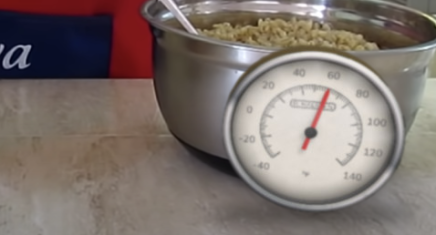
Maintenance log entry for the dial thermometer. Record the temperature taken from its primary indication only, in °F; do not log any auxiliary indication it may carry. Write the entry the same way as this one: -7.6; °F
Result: 60; °F
